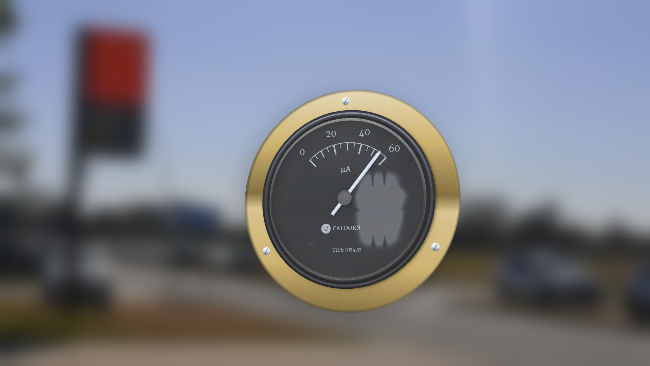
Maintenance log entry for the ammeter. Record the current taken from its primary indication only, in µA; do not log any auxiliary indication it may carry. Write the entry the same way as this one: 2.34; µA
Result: 55; µA
